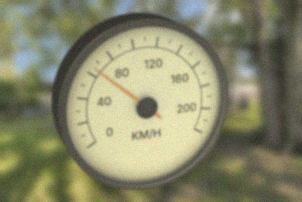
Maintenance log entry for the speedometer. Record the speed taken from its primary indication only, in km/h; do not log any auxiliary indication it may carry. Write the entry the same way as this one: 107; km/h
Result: 65; km/h
